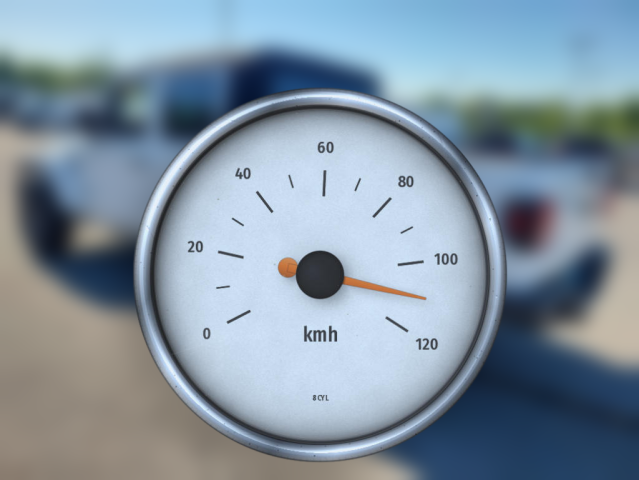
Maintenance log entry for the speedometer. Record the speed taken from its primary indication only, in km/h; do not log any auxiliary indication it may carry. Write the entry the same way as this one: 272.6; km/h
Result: 110; km/h
